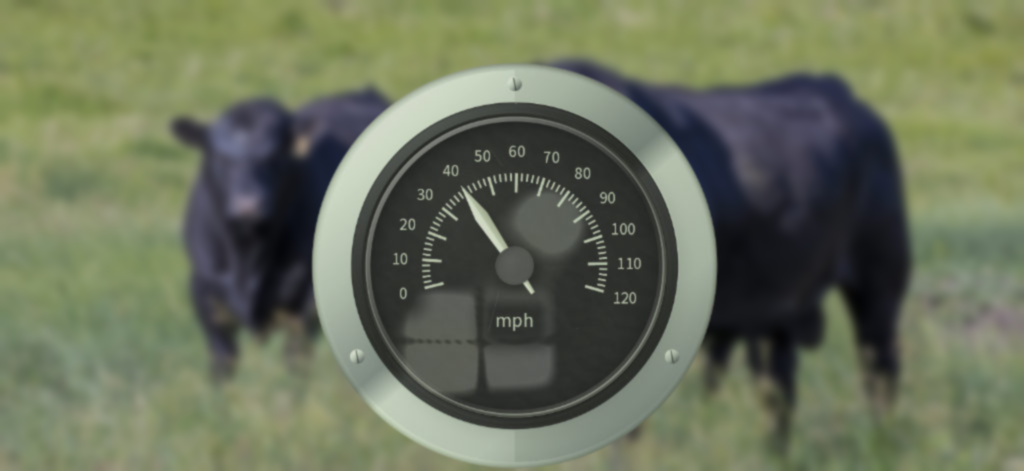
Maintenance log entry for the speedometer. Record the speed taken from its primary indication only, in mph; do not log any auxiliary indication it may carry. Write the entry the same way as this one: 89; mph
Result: 40; mph
